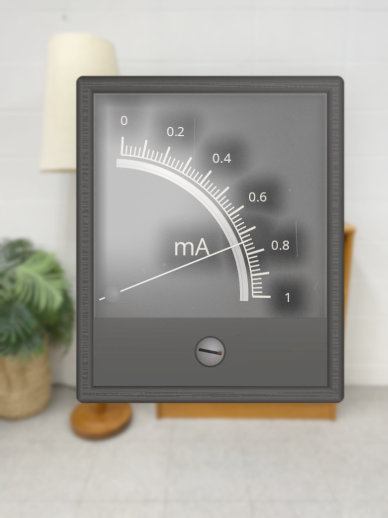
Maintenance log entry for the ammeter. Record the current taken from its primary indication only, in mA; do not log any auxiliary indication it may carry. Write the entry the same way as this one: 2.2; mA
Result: 0.74; mA
